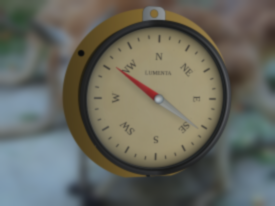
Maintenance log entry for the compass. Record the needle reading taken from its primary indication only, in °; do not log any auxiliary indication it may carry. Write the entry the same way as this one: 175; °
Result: 305; °
